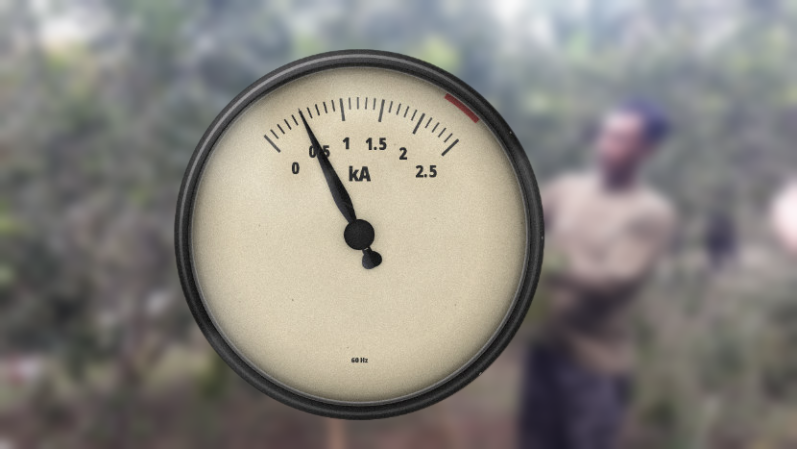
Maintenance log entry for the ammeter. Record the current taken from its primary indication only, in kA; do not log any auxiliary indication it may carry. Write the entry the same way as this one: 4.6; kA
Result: 0.5; kA
